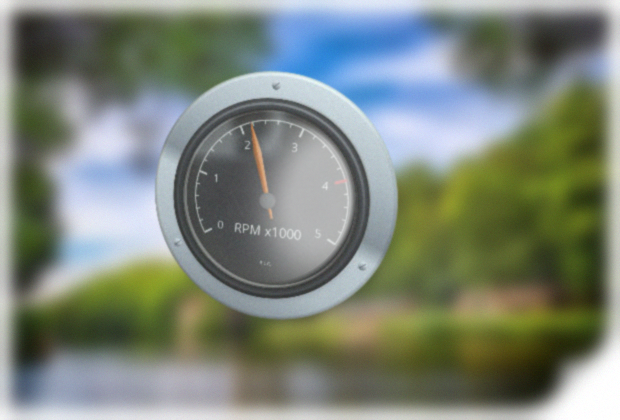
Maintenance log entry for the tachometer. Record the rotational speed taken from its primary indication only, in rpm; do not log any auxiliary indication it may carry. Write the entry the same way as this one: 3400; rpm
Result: 2200; rpm
